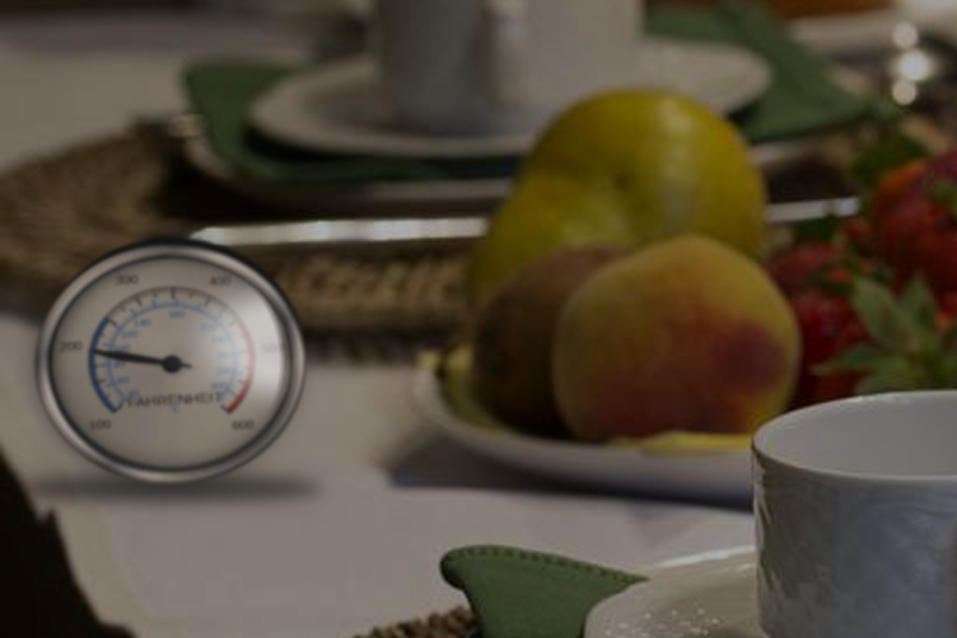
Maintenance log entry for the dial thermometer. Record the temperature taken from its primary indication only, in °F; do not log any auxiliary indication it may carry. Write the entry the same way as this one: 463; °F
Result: 200; °F
